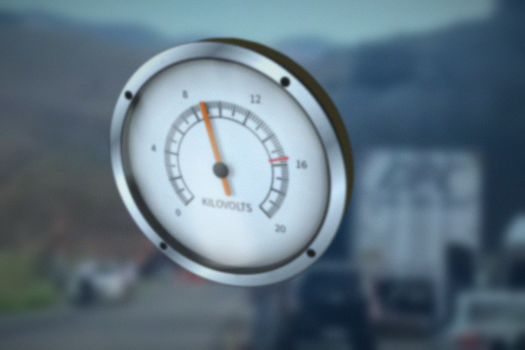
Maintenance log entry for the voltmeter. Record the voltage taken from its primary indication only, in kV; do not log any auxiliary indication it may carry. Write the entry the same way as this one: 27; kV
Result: 9; kV
